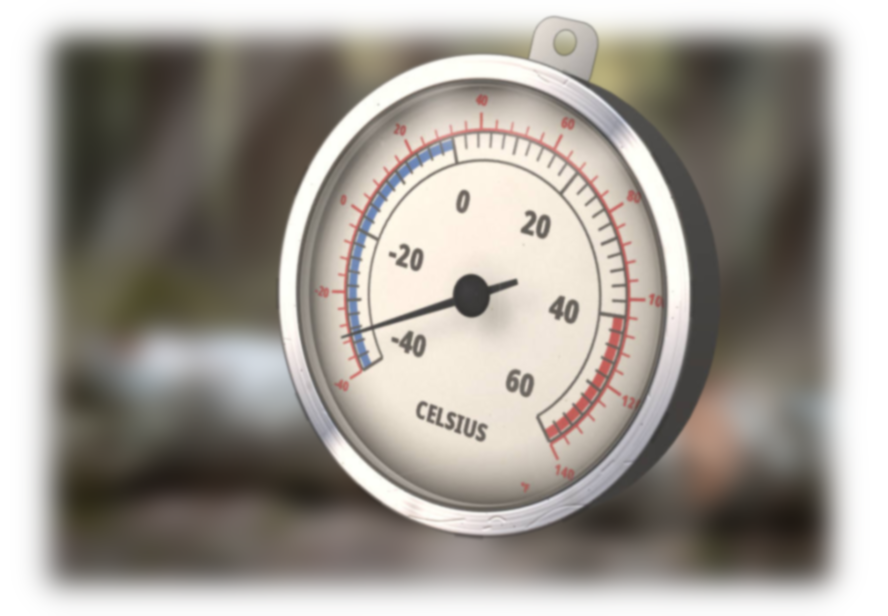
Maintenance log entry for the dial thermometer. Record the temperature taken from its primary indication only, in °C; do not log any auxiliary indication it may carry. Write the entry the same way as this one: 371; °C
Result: -35; °C
